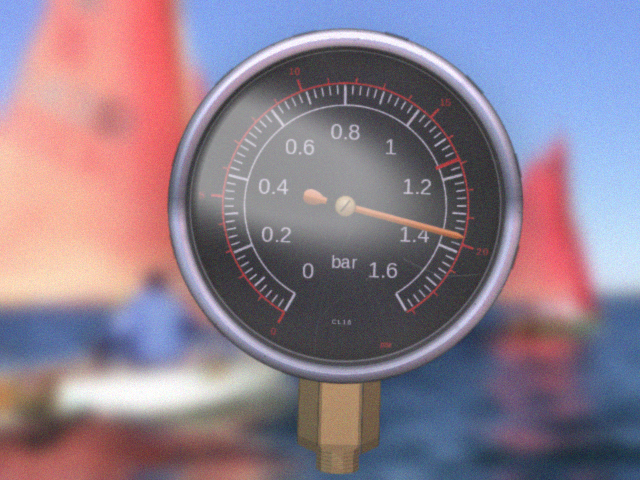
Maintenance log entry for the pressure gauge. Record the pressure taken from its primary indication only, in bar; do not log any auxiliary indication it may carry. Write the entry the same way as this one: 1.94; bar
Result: 1.36; bar
